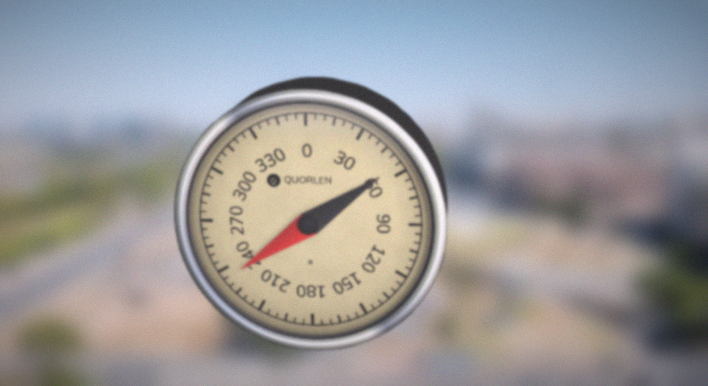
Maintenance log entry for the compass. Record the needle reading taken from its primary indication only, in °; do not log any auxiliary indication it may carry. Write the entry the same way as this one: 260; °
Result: 235; °
